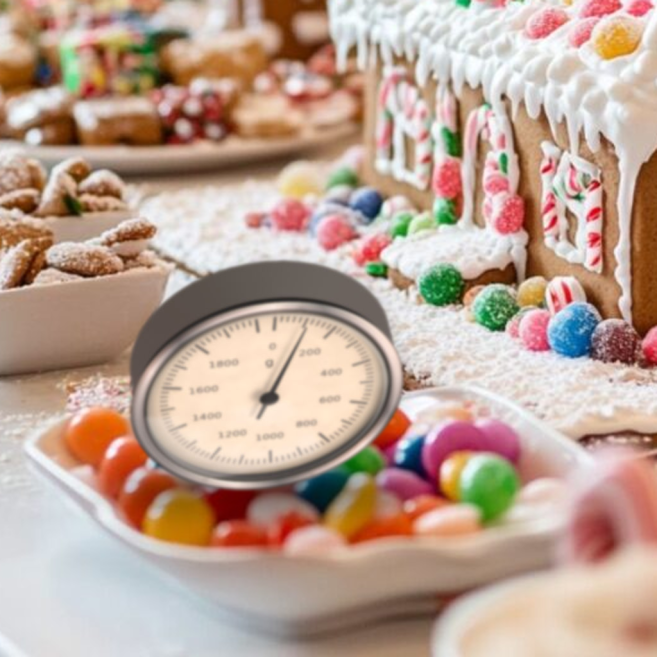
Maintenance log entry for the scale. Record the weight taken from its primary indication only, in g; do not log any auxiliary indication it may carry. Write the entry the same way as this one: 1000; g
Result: 100; g
